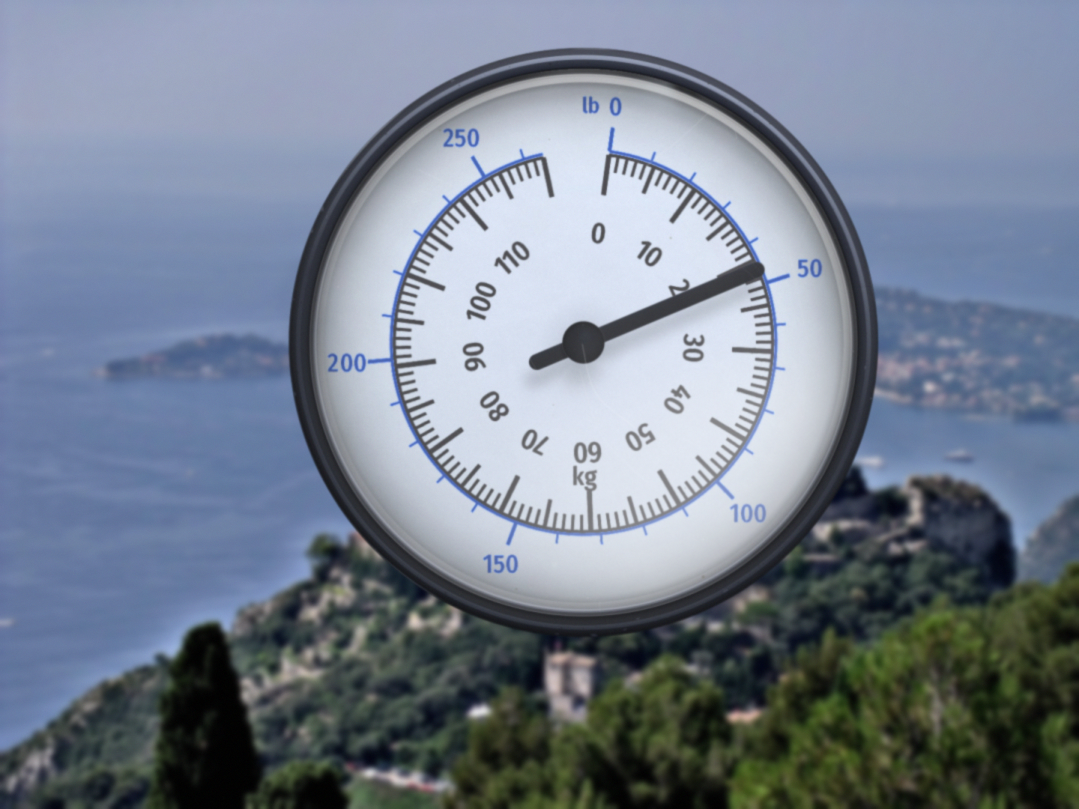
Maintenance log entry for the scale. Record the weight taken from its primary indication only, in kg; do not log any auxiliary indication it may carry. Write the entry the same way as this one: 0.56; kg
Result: 21; kg
